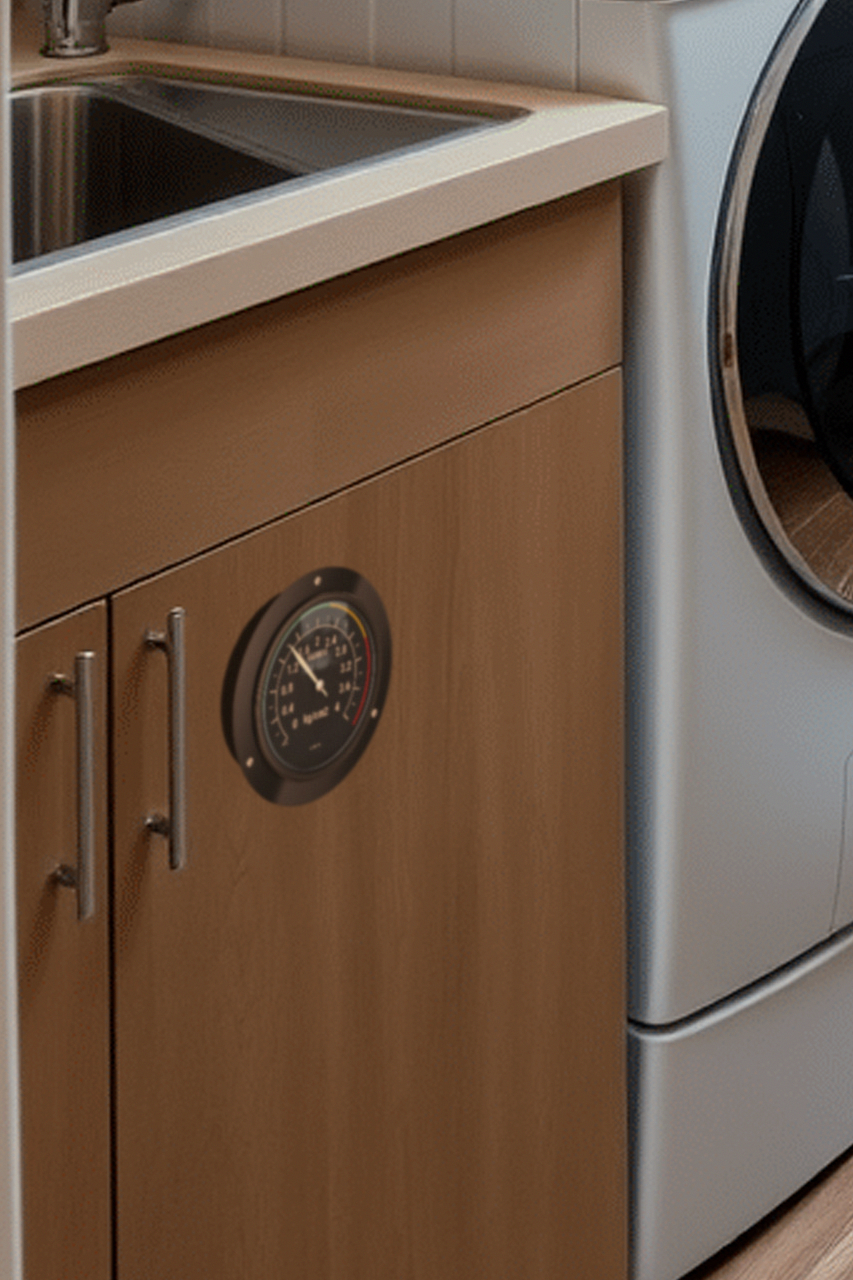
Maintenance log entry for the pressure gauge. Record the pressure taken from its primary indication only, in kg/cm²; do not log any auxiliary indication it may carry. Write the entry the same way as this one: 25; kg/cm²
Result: 1.4; kg/cm²
